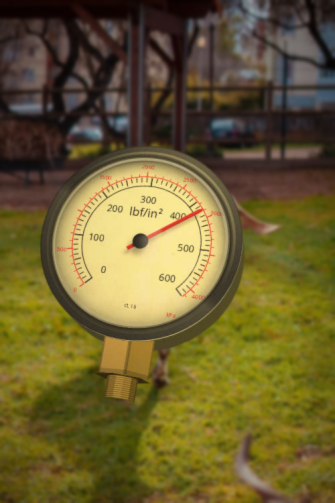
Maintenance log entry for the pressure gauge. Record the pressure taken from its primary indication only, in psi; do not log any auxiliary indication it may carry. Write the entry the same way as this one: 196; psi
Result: 420; psi
